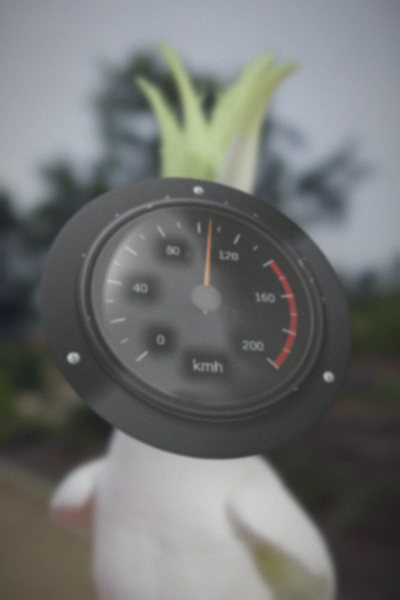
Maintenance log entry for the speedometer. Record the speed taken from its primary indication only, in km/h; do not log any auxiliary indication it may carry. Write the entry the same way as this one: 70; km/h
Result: 105; km/h
